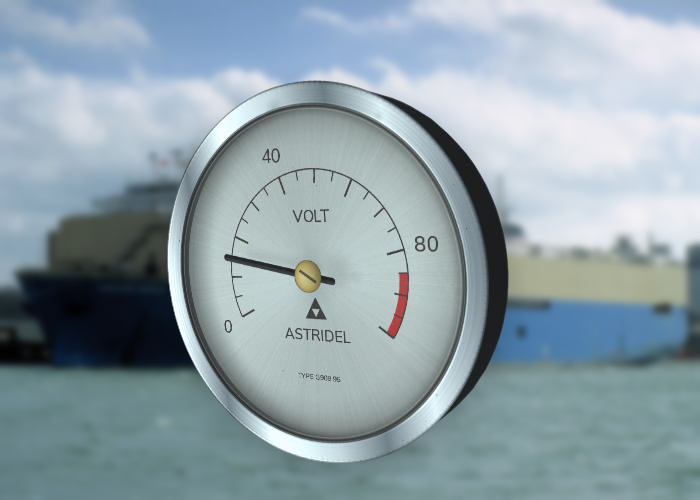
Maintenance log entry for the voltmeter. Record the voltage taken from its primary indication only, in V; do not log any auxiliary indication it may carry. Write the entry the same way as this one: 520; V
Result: 15; V
